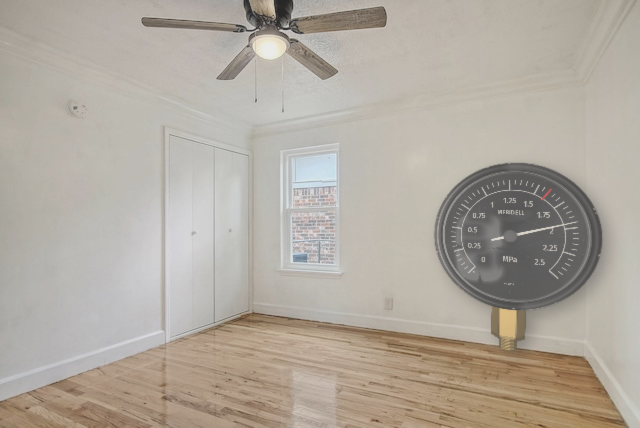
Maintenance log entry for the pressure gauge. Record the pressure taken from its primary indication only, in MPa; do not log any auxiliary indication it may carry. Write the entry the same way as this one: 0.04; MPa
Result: 1.95; MPa
